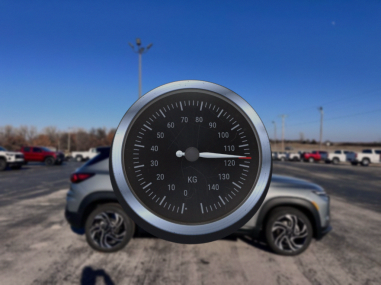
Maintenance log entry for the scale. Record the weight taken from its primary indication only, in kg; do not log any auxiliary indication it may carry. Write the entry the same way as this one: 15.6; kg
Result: 116; kg
